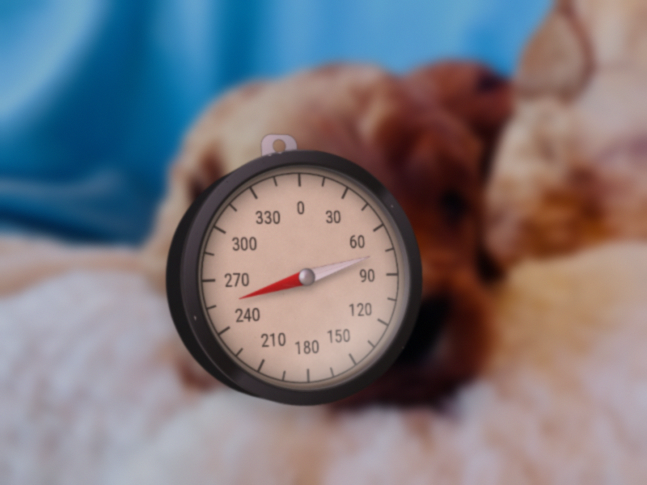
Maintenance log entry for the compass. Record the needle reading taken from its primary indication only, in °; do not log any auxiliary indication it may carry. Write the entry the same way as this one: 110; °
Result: 255; °
